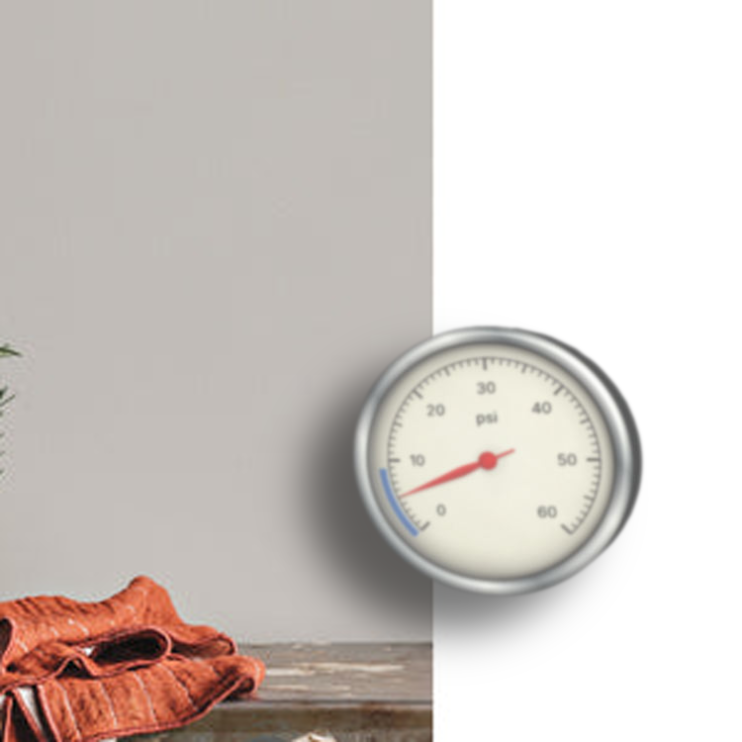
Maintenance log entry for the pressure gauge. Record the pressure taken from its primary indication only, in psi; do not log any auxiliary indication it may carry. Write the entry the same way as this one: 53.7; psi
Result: 5; psi
